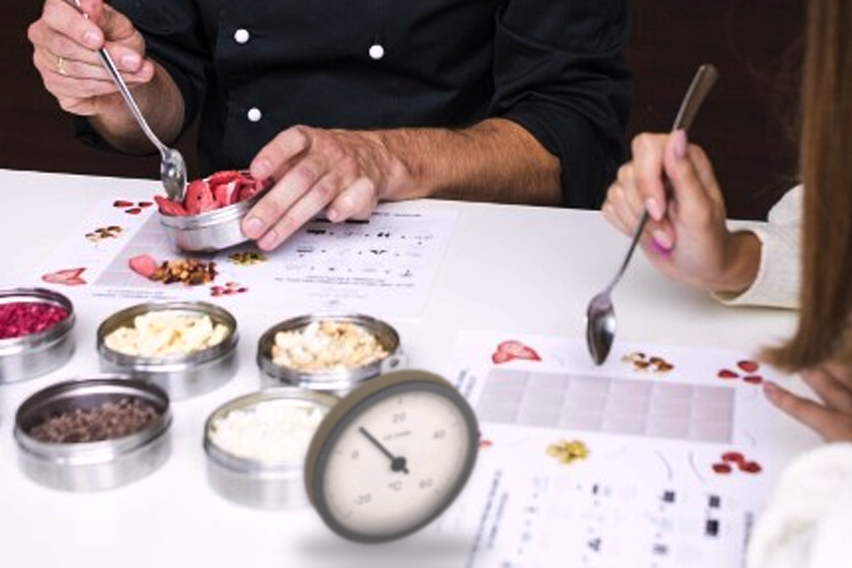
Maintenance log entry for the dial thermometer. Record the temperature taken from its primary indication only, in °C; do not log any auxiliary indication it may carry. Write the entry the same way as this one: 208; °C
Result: 8; °C
